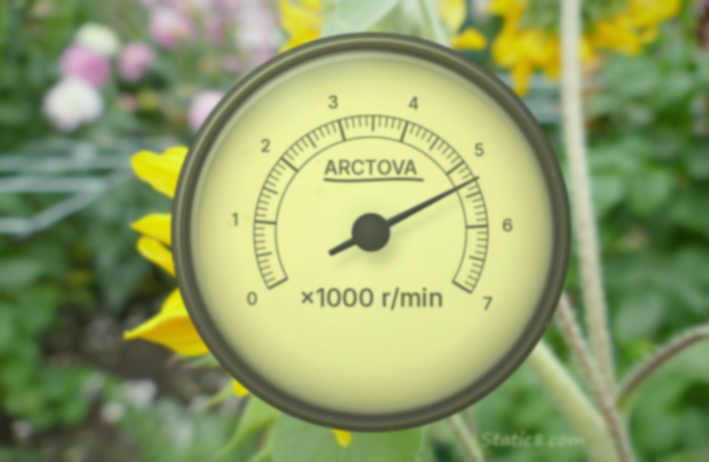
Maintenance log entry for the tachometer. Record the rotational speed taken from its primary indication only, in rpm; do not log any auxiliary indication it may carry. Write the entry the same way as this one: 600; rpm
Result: 5300; rpm
